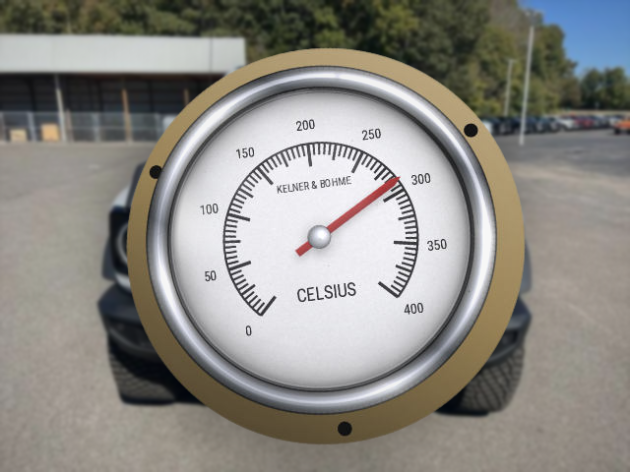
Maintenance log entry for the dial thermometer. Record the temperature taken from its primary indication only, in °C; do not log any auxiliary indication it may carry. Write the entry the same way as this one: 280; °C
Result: 290; °C
